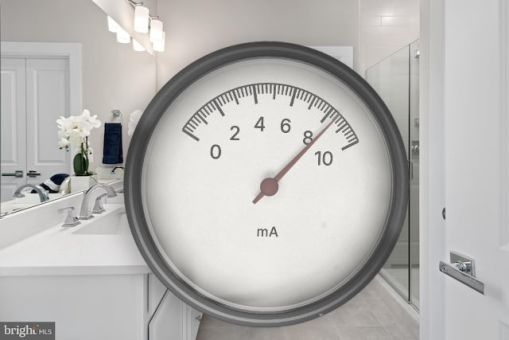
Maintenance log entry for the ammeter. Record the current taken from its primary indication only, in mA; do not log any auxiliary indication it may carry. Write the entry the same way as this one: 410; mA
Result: 8.4; mA
